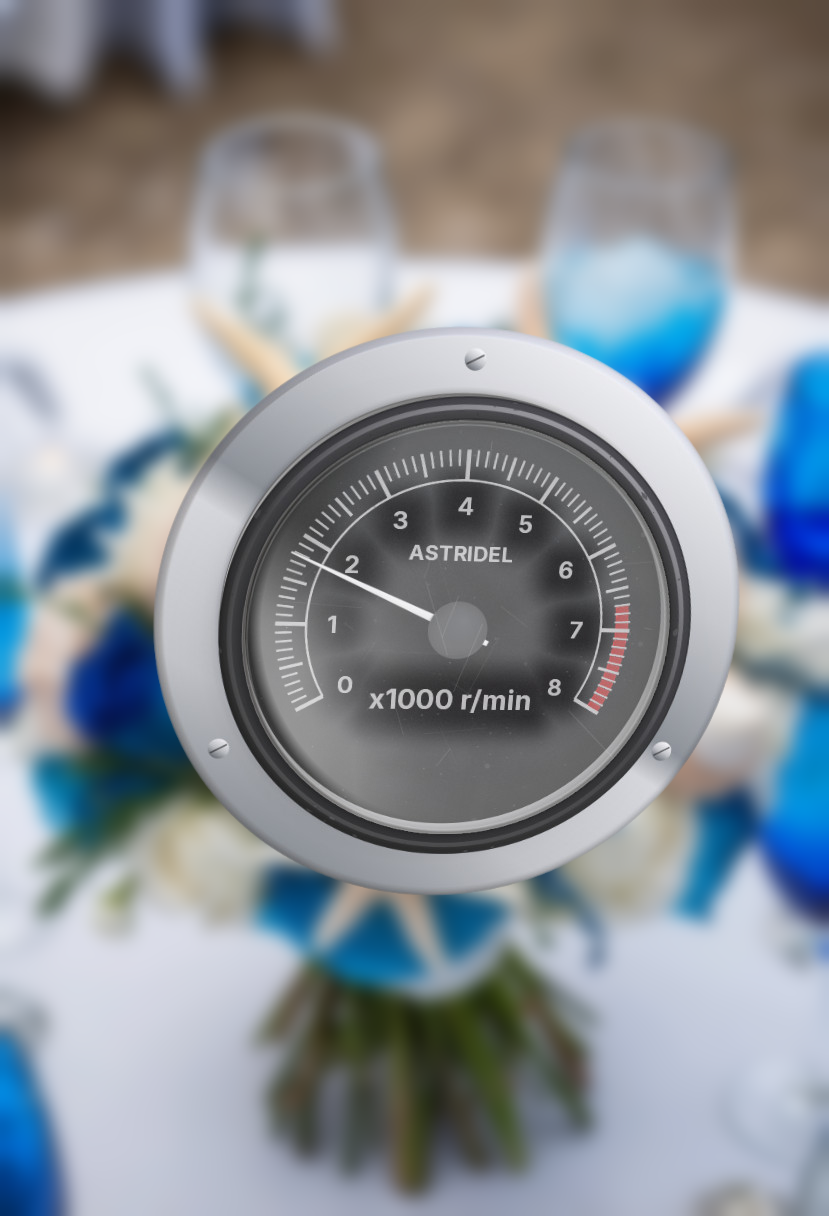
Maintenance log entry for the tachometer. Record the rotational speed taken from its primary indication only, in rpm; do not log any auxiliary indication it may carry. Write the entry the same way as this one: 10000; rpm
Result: 1800; rpm
